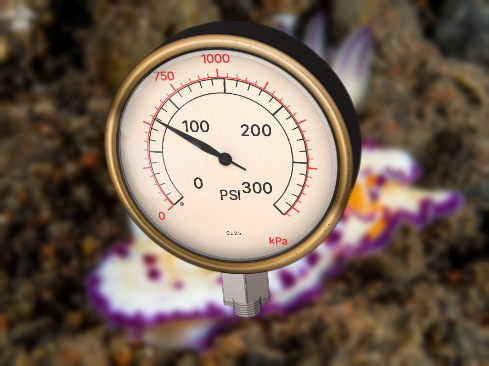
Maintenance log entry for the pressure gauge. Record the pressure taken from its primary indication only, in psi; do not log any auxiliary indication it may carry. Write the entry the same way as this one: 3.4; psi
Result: 80; psi
